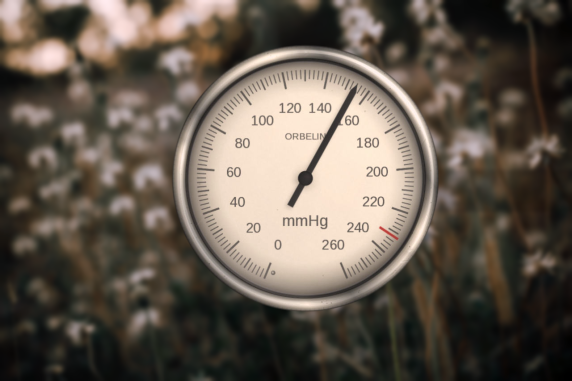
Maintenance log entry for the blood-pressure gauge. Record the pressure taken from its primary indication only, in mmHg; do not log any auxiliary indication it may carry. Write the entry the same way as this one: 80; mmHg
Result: 154; mmHg
